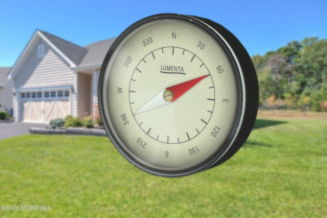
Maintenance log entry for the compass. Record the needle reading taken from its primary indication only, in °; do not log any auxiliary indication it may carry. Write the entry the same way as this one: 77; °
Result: 60; °
